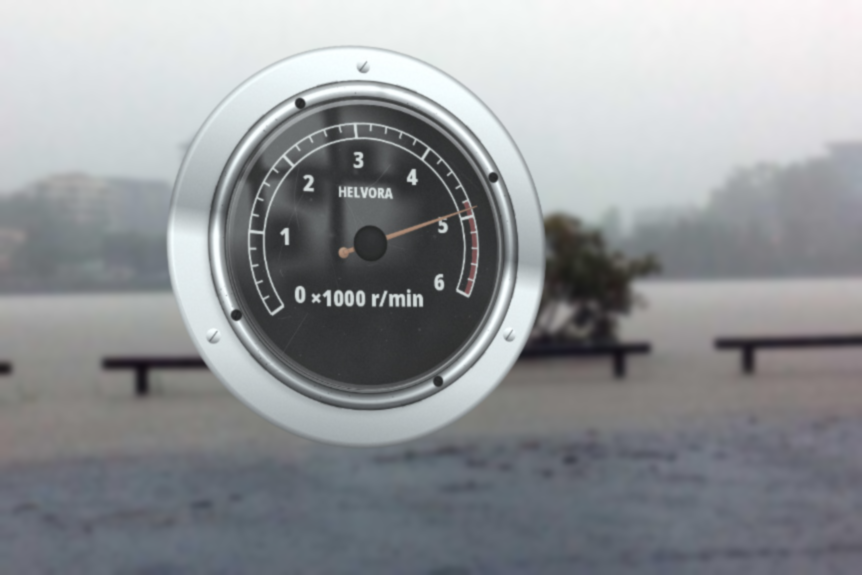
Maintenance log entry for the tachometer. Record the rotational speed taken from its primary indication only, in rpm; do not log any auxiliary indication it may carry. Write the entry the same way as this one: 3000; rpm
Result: 4900; rpm
